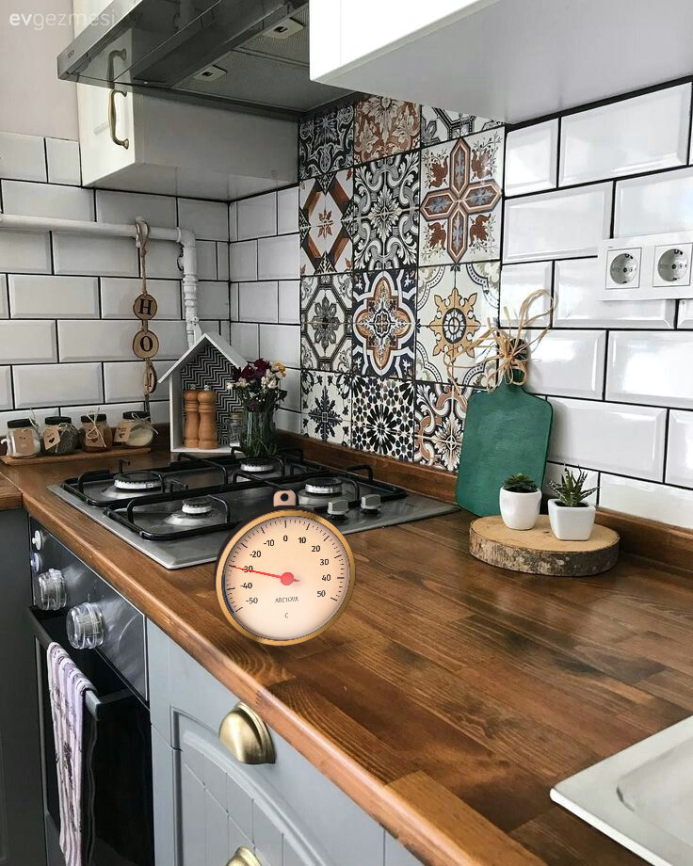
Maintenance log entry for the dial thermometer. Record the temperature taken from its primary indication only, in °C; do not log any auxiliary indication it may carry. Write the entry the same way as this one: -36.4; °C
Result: -30; °C
